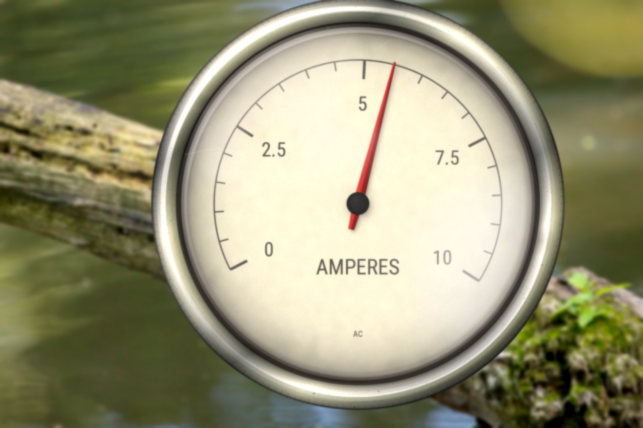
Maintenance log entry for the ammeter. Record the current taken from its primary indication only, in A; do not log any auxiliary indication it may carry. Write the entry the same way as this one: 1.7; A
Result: 5.5; A
